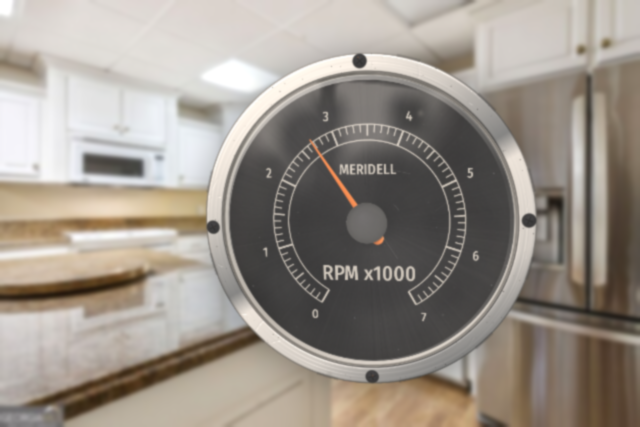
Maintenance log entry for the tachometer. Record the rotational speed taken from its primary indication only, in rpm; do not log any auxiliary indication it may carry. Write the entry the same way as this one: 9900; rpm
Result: 2700; rpm
